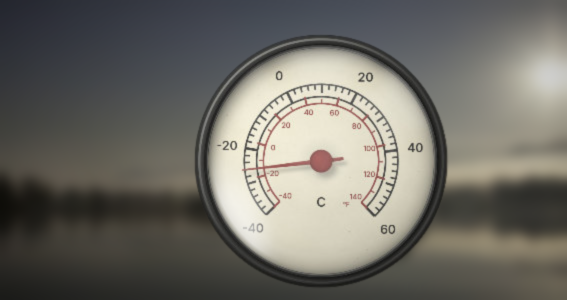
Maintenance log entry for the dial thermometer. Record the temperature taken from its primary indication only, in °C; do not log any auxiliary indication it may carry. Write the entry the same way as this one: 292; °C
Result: -26; °C
